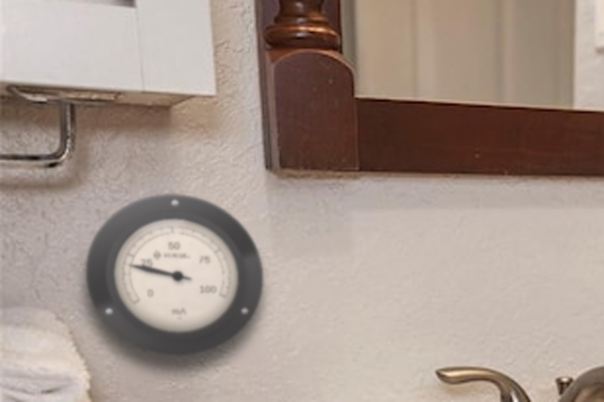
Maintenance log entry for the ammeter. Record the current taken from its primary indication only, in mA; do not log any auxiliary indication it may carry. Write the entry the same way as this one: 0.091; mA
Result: 20; mA
